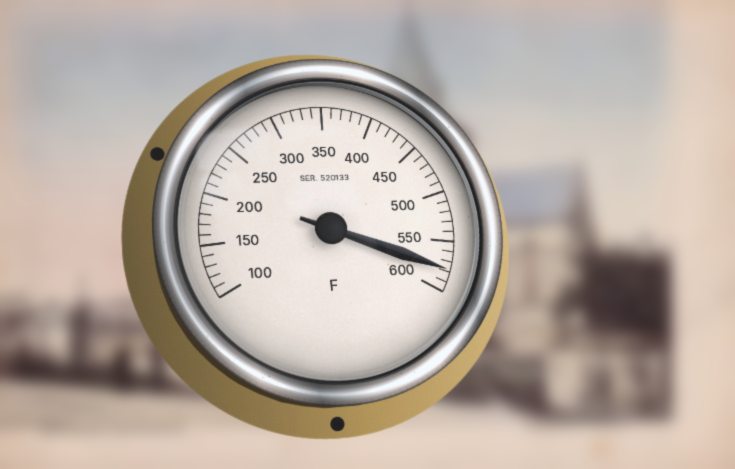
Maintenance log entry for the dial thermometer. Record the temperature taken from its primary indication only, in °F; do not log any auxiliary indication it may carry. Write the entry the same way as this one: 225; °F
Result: 580; °F
